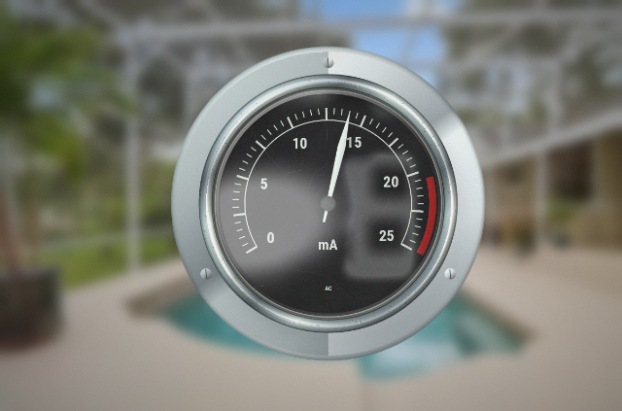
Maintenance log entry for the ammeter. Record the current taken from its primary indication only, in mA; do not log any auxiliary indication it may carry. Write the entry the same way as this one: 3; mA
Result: 14; mA
